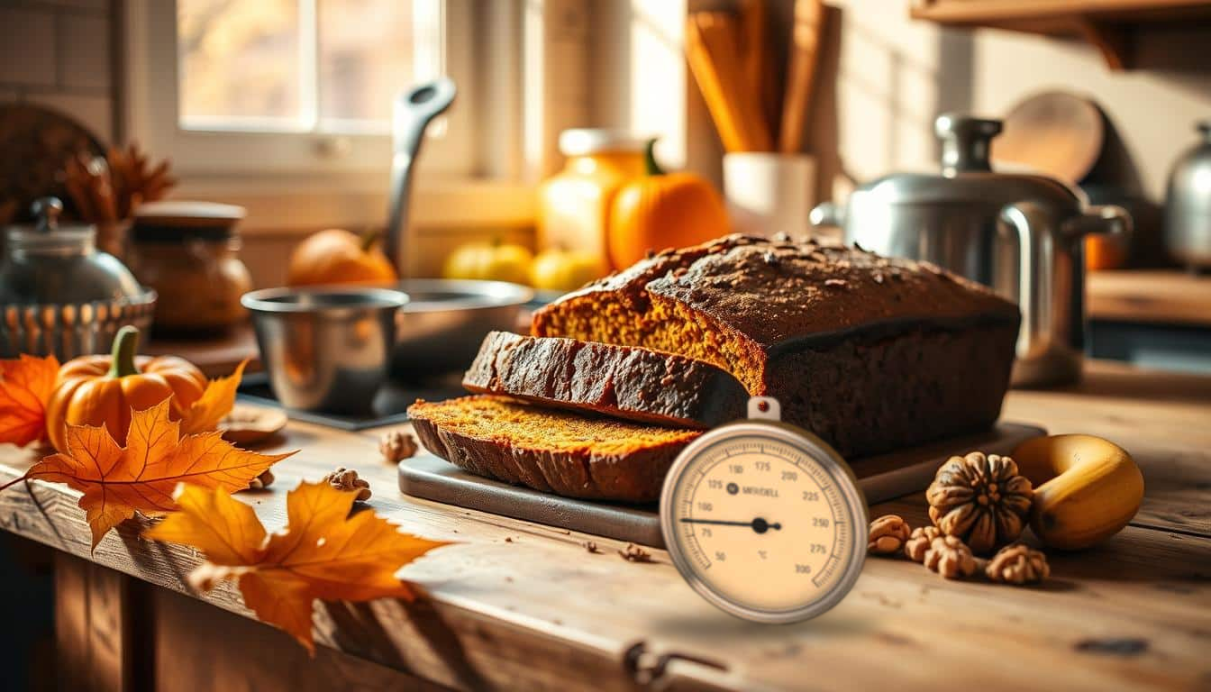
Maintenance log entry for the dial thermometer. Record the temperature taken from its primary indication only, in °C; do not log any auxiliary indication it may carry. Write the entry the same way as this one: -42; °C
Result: 87.5; °C
